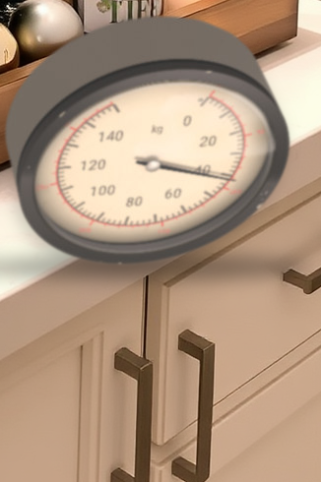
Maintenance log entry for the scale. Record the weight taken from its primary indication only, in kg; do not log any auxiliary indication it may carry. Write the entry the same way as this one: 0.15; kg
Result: 40; kg
